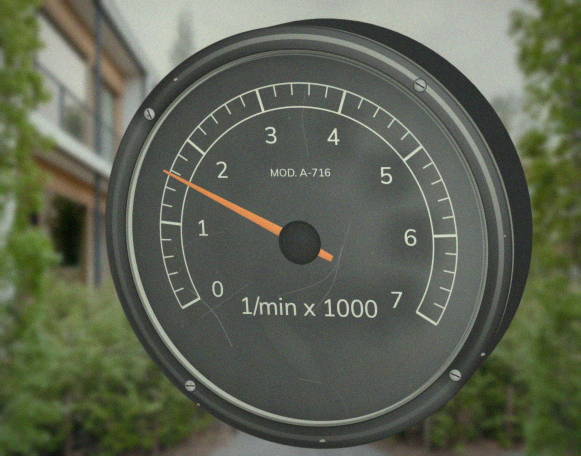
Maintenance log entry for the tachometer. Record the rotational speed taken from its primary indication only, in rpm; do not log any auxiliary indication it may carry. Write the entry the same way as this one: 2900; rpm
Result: 1600; rpm
